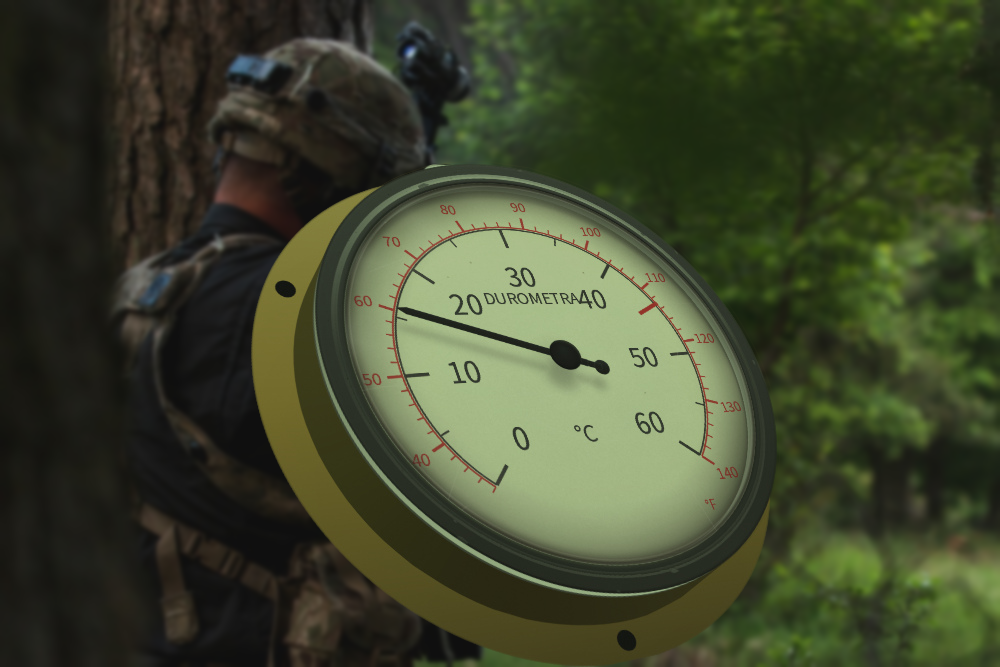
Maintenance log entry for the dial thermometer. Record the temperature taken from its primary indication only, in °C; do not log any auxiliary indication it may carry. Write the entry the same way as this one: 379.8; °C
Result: 15; °C
